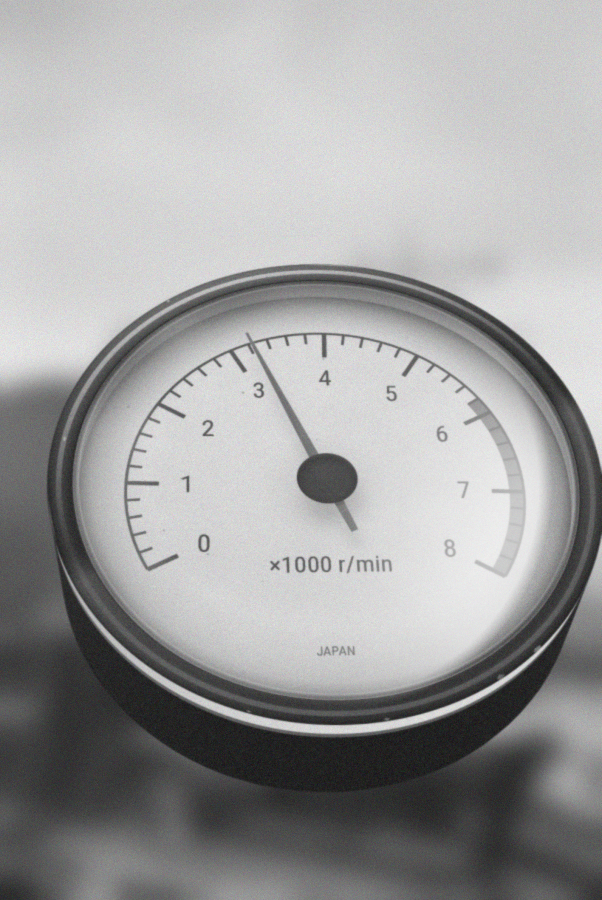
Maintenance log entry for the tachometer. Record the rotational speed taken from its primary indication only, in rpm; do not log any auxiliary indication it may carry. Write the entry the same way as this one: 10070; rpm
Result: 3200; rpm
